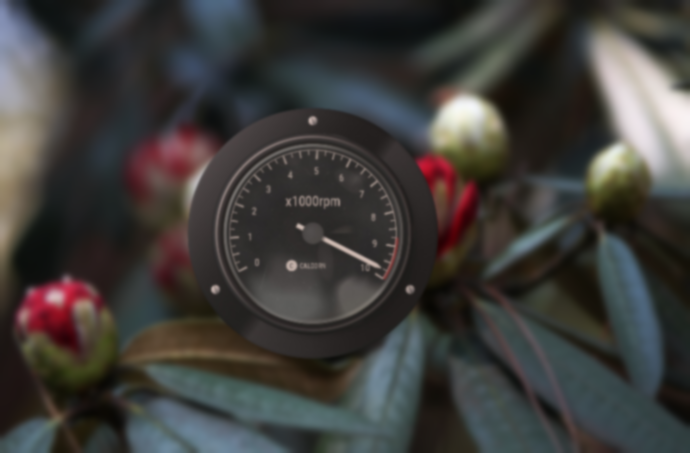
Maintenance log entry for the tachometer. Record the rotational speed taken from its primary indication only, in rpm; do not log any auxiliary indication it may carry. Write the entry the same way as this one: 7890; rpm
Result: 9750; rpm
